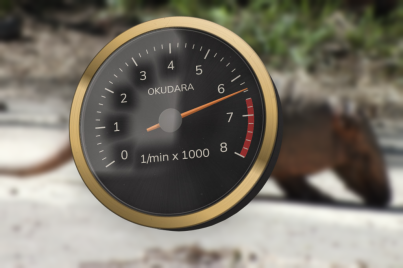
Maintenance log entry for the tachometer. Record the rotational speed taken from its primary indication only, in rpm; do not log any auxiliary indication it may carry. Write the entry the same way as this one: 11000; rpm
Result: 6400; rpm
